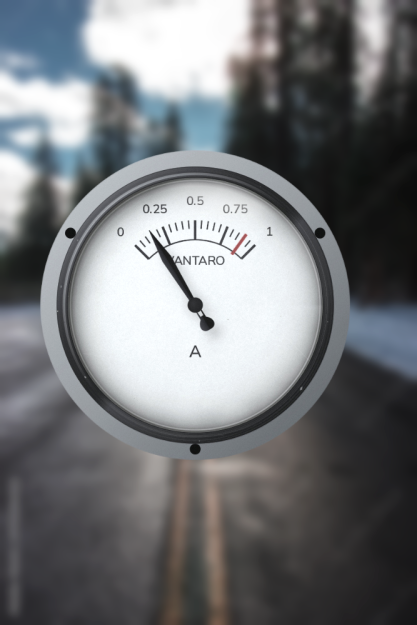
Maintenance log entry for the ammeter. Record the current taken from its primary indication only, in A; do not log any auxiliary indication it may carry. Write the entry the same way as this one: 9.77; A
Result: 0.15; A
